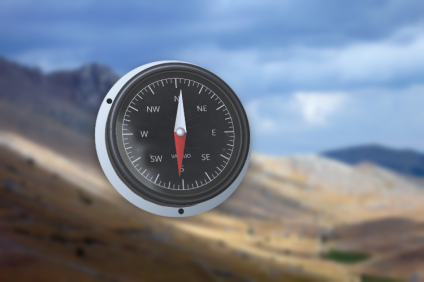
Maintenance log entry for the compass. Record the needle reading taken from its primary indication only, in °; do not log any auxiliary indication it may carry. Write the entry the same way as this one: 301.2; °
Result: 185; °
